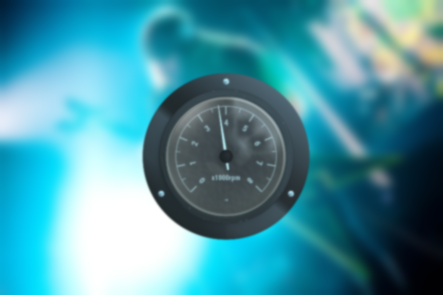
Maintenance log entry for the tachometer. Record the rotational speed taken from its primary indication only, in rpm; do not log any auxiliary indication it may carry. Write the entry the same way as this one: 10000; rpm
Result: 3750; rpm
